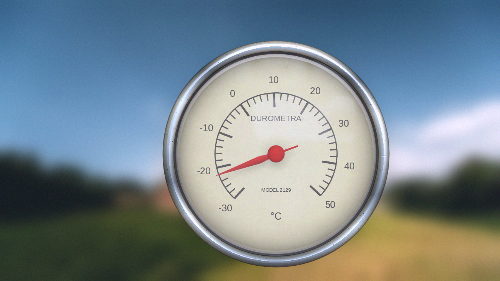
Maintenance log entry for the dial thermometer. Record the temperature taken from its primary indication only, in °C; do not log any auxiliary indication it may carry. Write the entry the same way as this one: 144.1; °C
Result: -22; °C
